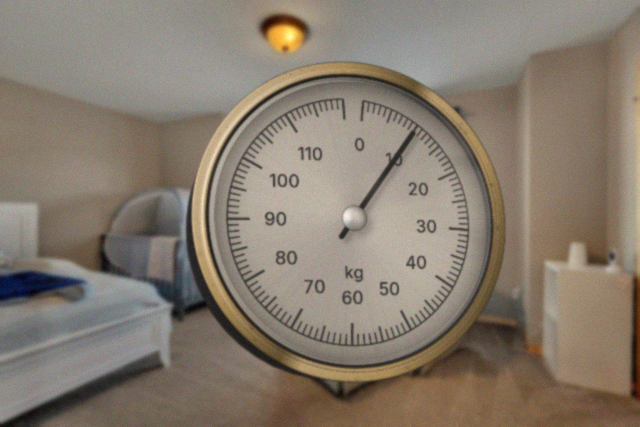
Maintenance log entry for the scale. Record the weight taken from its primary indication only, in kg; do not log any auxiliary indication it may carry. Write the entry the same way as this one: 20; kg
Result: 10; kg
